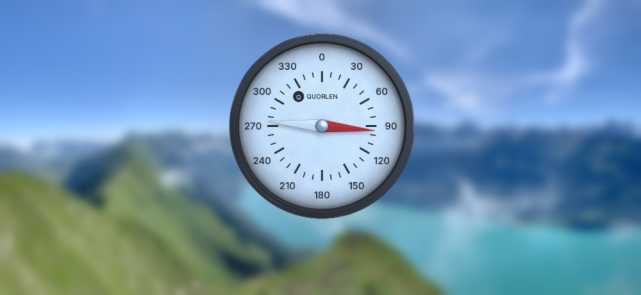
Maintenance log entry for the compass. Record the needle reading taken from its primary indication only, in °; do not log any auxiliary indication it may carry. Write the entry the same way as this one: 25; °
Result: 95; °
